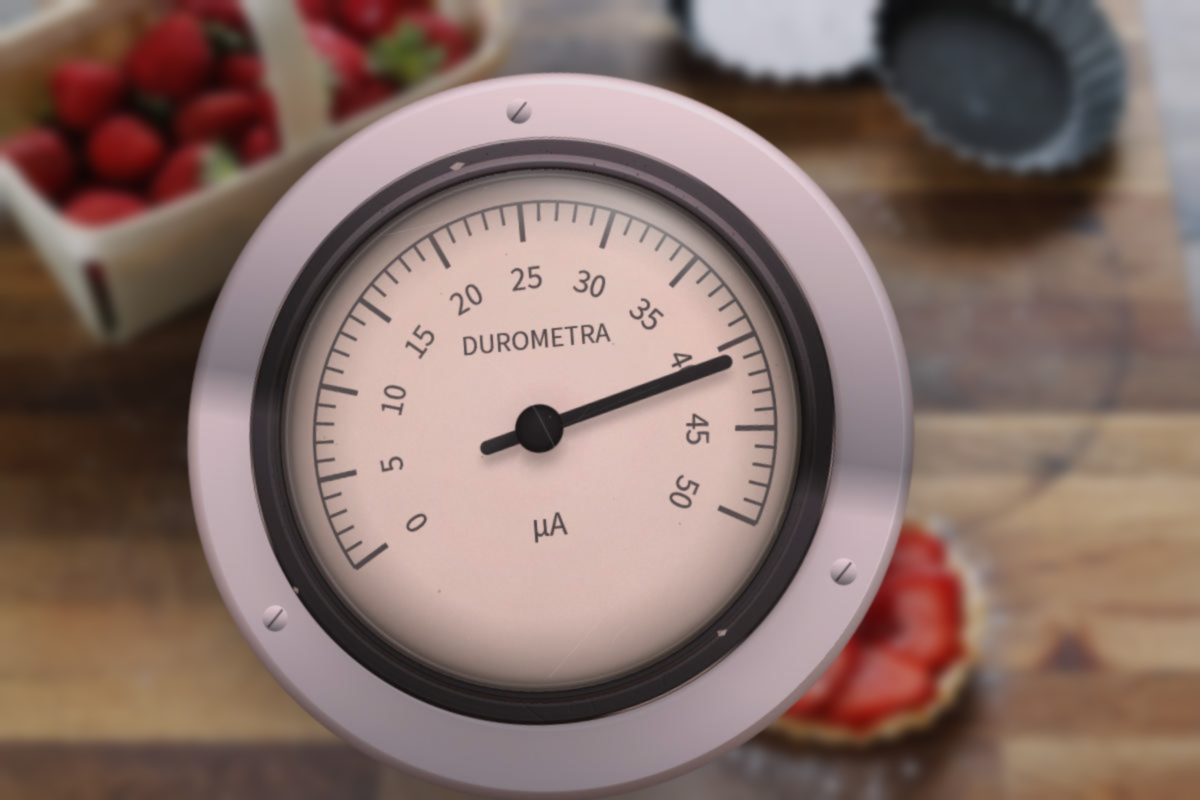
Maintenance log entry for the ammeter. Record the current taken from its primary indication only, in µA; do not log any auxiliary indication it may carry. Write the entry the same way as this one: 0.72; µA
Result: 41; µA
